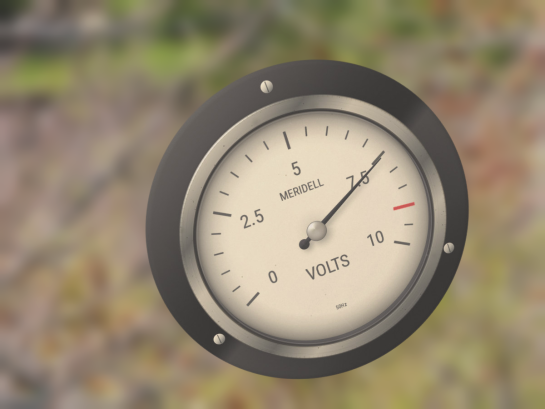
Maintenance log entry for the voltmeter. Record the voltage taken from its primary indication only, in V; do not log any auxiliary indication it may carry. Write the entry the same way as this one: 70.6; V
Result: 7.5; V
